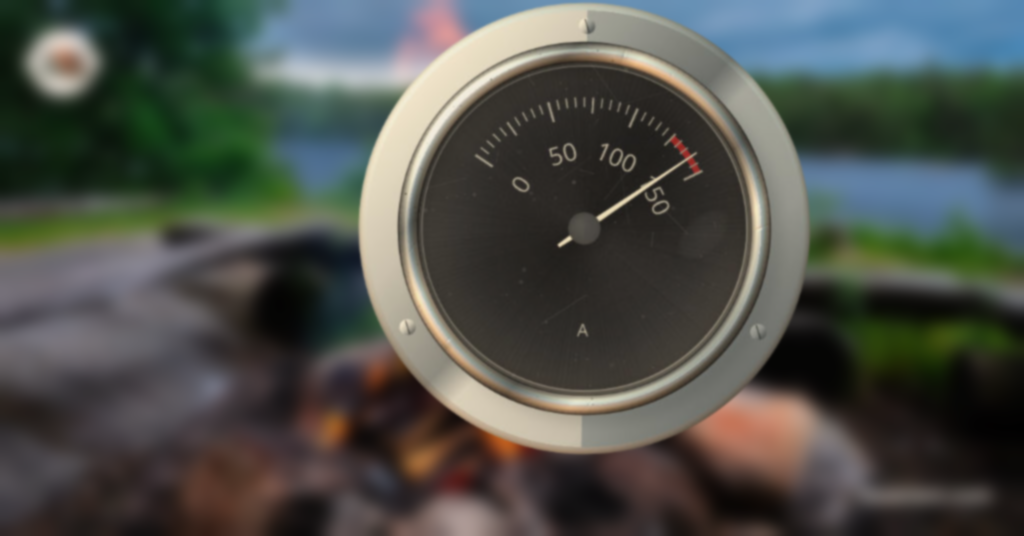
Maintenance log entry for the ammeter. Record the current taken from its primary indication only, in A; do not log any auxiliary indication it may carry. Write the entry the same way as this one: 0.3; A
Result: 140; A
